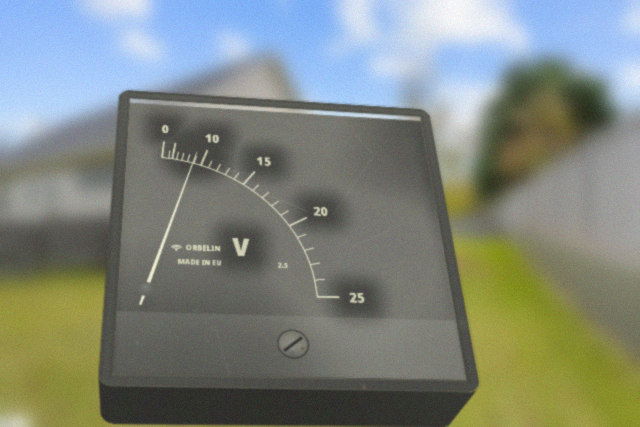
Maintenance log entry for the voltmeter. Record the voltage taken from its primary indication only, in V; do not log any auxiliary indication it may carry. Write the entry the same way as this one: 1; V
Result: 9; V
